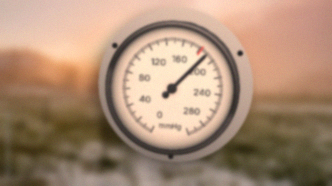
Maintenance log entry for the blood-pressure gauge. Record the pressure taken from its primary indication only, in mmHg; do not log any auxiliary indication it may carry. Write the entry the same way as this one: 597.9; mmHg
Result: 190; mmHg
